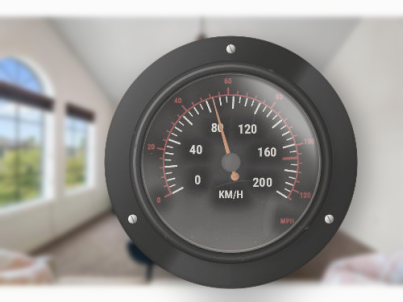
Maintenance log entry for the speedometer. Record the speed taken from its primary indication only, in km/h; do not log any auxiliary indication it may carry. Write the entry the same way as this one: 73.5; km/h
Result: 85; km/h
